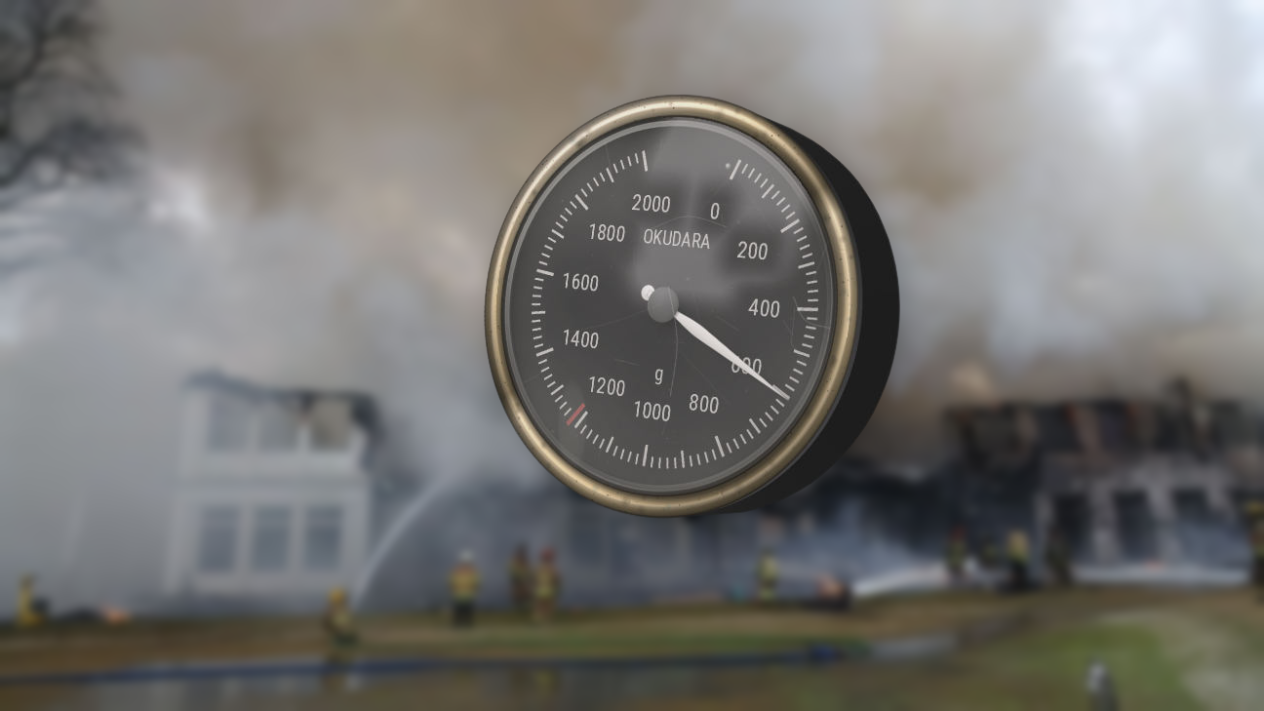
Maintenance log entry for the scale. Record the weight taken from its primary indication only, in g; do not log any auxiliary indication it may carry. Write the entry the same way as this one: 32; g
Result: 600; g
